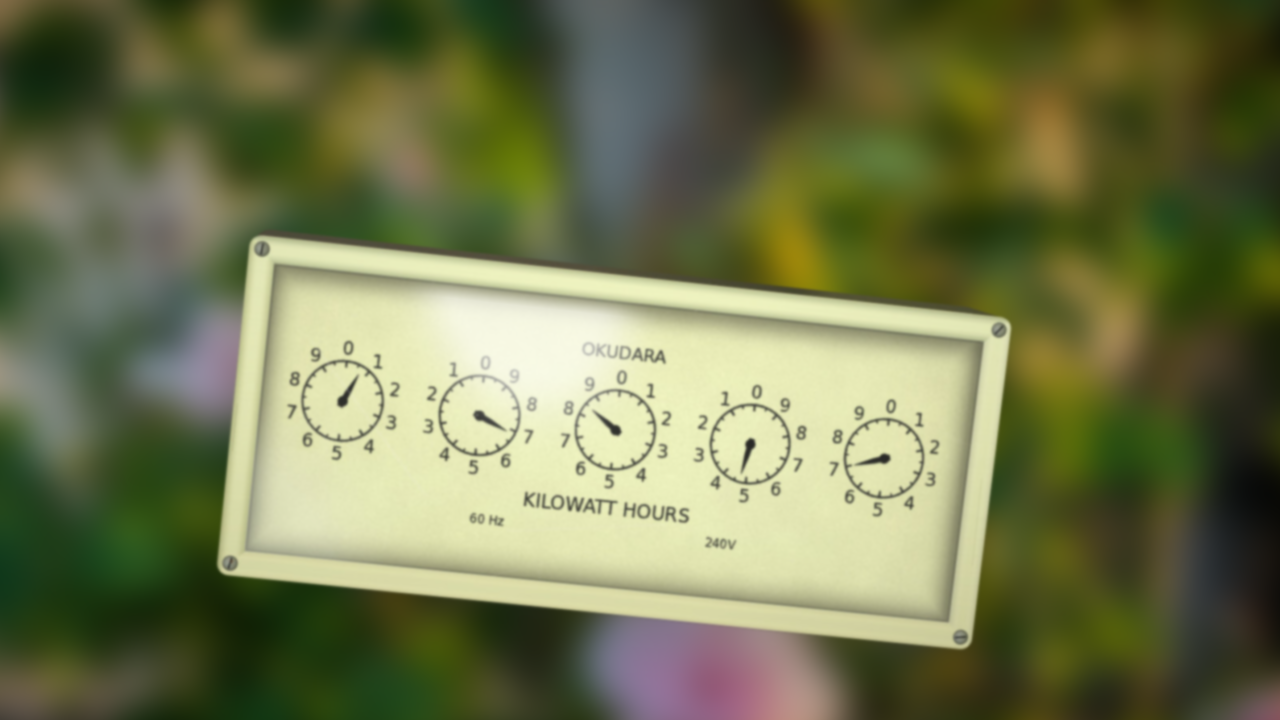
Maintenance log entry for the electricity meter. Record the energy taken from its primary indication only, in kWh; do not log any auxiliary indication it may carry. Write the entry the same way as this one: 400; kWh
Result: 6847; kWh
